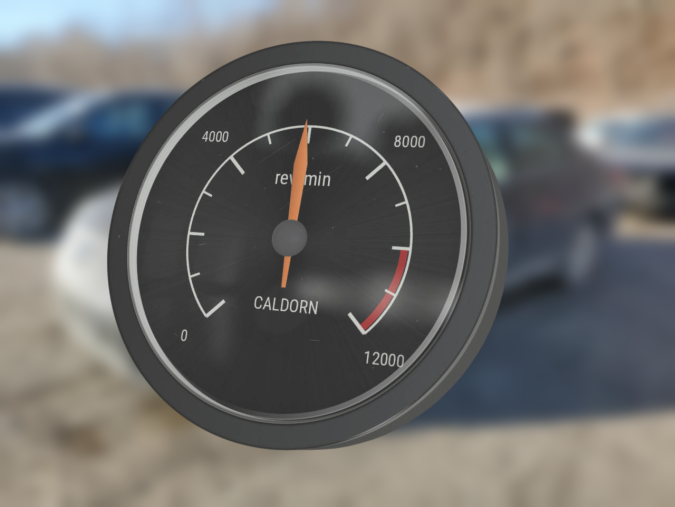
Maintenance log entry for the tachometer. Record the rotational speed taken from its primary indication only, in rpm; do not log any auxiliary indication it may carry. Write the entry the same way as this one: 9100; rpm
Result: 6000; rpm
